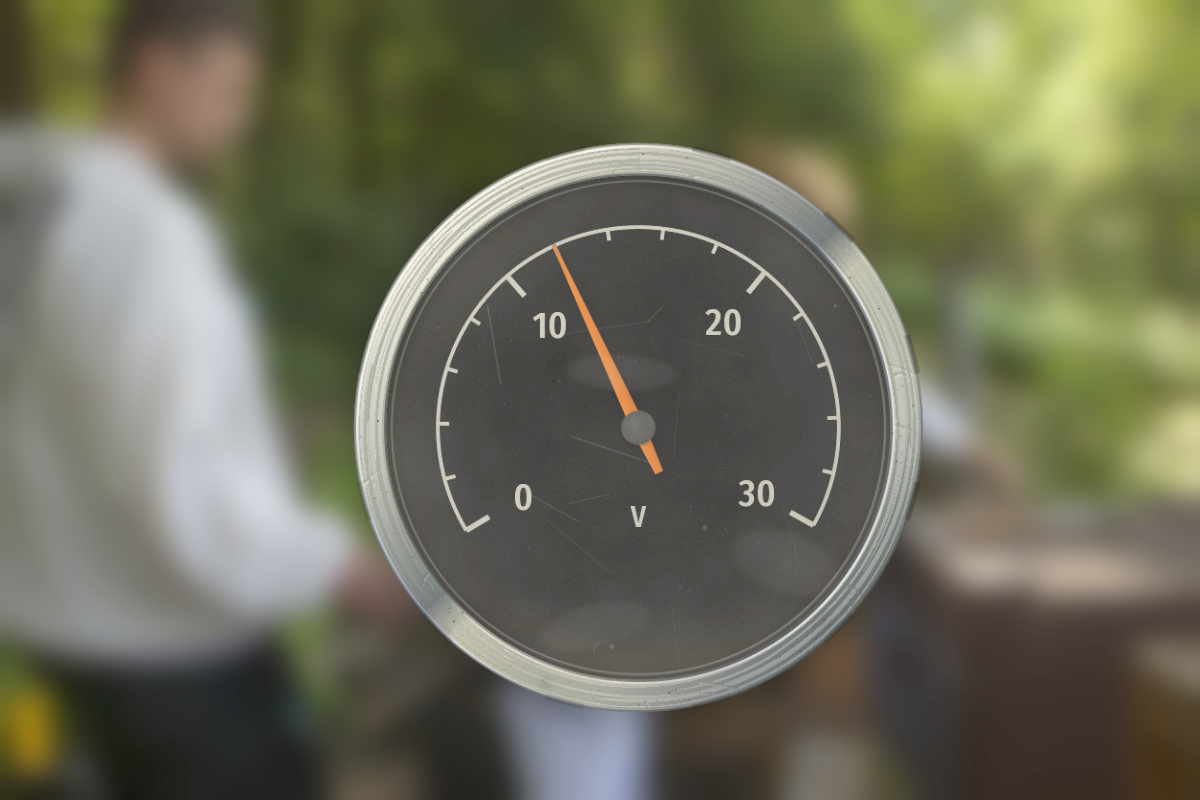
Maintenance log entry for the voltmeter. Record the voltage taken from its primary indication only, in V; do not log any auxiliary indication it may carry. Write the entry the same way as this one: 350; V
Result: 12; V
